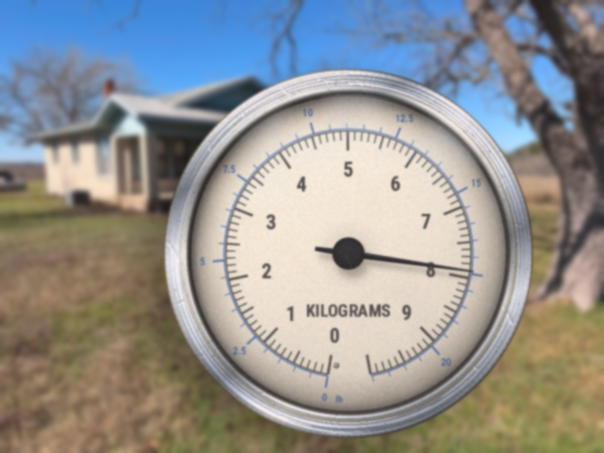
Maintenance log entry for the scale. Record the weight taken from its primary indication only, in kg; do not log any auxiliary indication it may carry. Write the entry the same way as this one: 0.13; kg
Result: 7.9; kg
